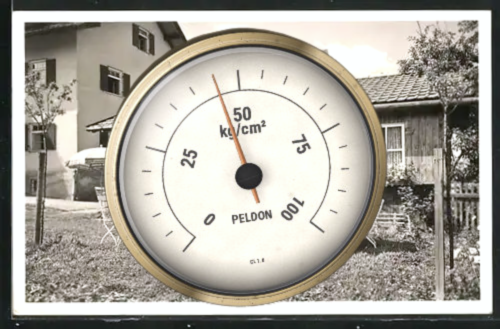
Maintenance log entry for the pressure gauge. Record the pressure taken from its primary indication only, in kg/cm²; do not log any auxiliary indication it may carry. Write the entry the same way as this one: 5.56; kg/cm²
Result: 45; kg/cm²
